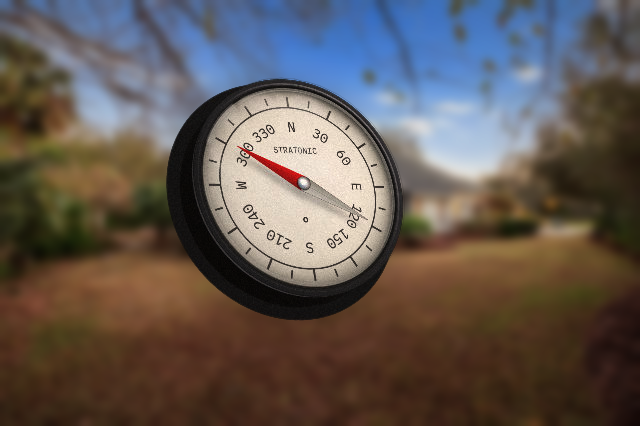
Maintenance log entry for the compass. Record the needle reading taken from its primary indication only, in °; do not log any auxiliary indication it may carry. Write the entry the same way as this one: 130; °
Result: 300; °
